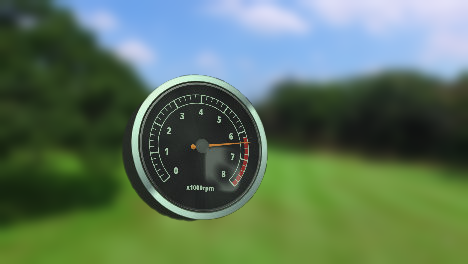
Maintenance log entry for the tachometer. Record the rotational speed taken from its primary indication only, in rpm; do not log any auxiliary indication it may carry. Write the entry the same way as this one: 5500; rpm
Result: 6400; rpm
